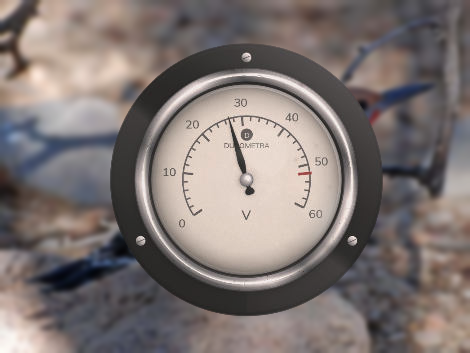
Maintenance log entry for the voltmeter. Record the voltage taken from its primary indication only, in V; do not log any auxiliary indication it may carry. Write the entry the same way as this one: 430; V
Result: 27; V
